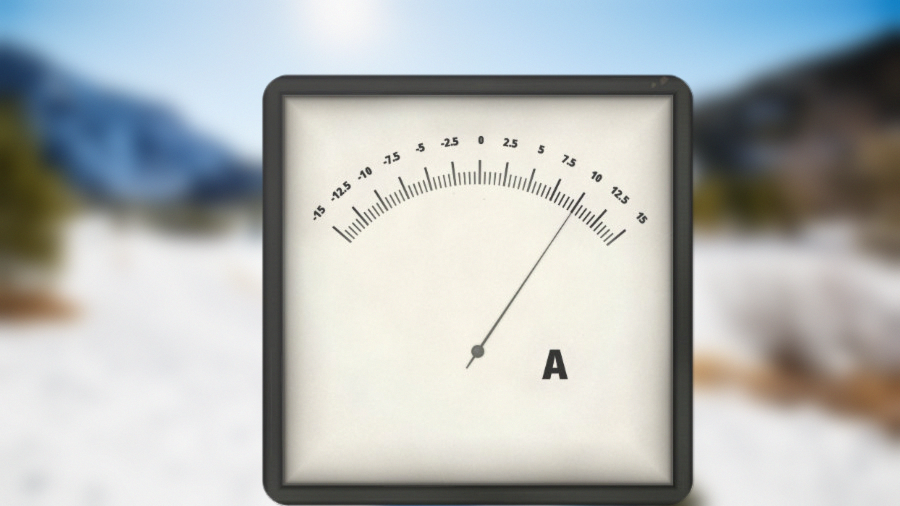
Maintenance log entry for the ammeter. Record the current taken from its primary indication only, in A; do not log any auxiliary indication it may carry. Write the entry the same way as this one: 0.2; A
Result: 10; A
